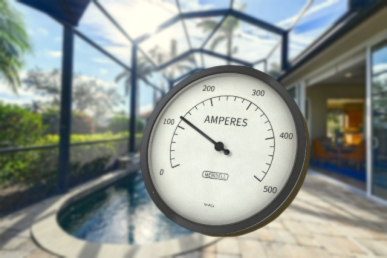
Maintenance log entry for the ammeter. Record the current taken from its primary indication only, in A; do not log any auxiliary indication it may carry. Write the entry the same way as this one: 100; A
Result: 120; A
